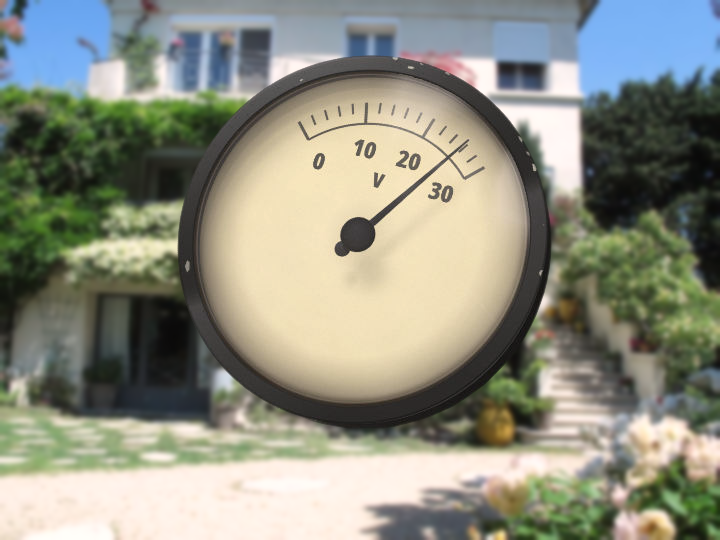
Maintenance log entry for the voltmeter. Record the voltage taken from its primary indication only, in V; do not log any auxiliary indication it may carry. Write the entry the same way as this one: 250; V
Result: 26; V
